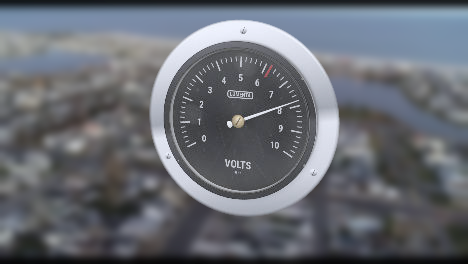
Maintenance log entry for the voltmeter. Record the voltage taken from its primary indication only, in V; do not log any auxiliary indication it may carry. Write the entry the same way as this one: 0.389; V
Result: 7.8; V
